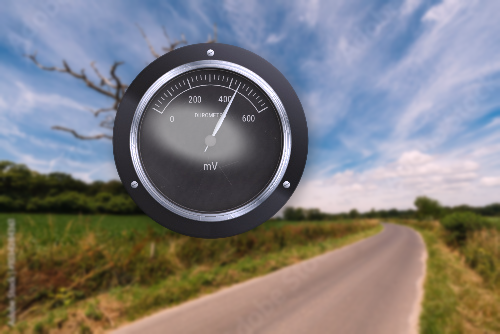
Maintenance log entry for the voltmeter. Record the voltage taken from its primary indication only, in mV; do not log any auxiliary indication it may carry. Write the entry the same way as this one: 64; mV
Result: 440; mV
